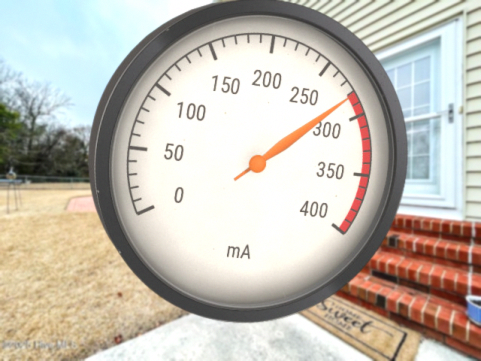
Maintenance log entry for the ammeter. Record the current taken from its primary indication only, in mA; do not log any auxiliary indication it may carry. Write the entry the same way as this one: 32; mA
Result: 280; mA
